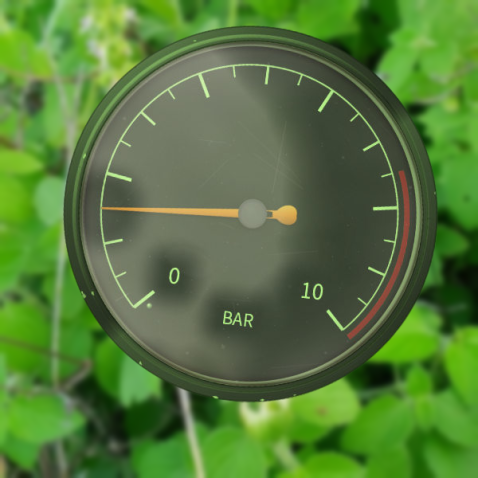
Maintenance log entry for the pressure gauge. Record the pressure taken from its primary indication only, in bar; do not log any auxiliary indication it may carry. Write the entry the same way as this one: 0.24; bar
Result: 1.5; bar
